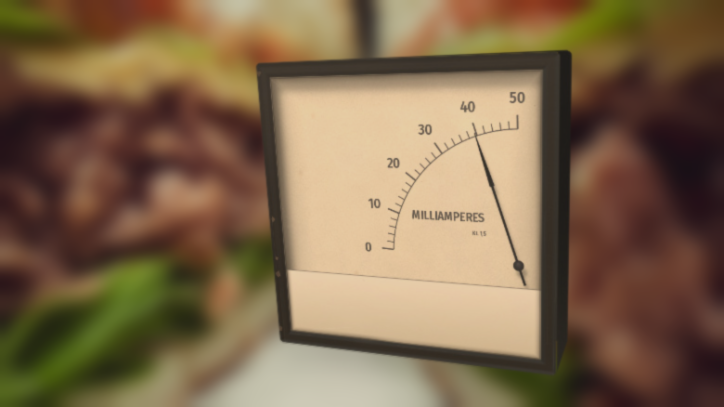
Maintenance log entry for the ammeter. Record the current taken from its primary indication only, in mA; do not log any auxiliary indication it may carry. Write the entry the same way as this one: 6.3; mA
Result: 40; mA
